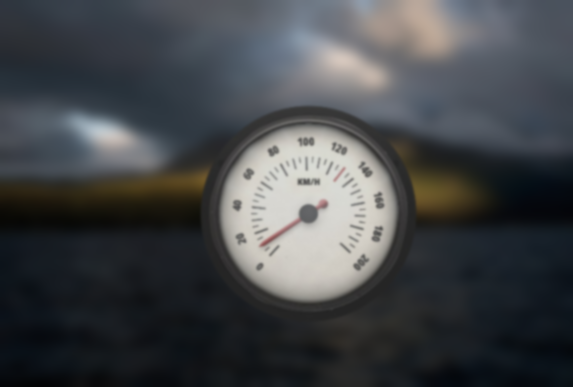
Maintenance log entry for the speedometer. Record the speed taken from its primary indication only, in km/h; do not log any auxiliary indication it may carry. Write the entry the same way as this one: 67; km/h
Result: 10; km/h
